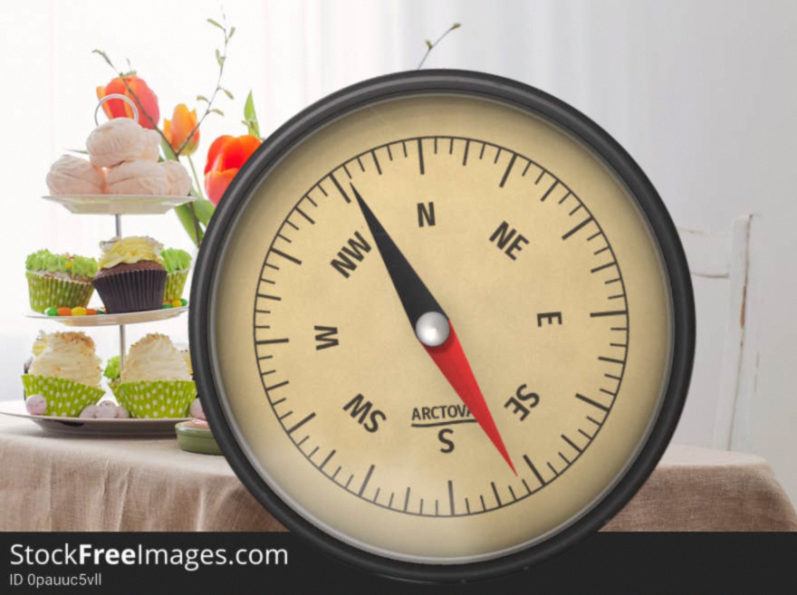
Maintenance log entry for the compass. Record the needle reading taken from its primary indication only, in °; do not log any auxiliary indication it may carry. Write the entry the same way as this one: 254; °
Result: 155; °
